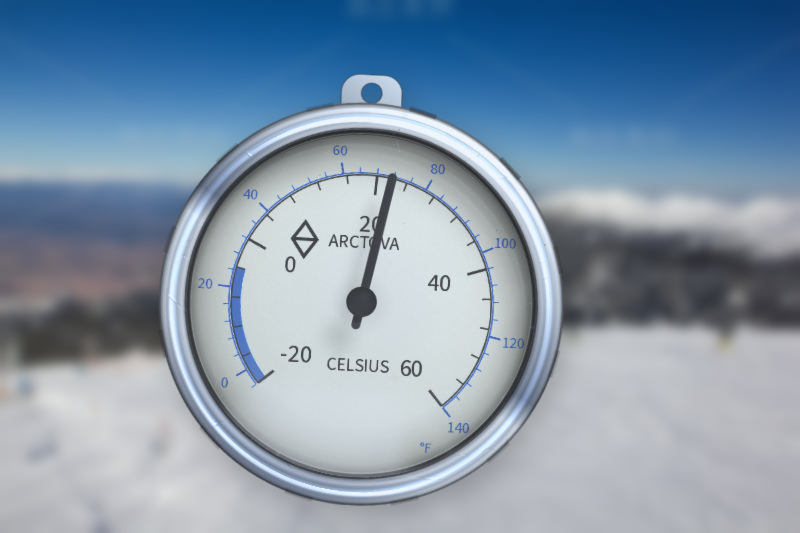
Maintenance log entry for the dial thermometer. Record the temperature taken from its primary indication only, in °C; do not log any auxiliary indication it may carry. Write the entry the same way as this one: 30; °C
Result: 22; °C
